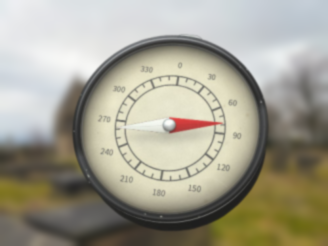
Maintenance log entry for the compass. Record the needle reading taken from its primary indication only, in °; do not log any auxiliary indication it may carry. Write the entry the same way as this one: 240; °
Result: 80; °
